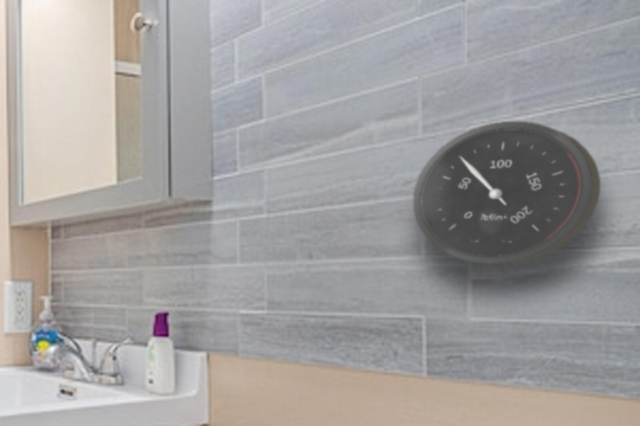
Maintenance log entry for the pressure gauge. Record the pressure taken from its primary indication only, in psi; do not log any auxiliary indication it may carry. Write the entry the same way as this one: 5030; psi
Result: 70; psi
